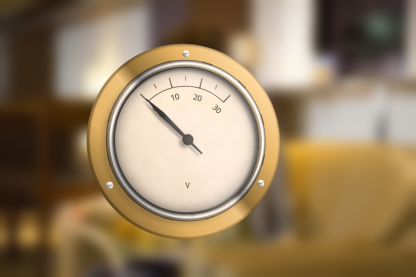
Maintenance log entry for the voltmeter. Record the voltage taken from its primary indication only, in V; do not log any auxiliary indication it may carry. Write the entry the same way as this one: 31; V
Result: 0; V
